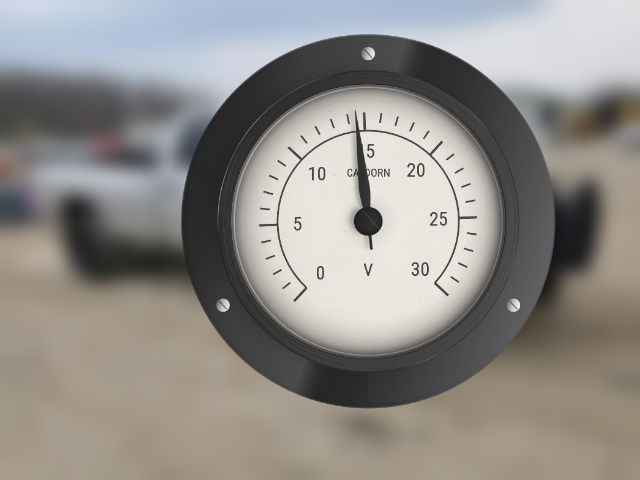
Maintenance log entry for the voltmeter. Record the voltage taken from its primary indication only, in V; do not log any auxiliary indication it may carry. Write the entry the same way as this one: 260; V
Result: 14.5; V
